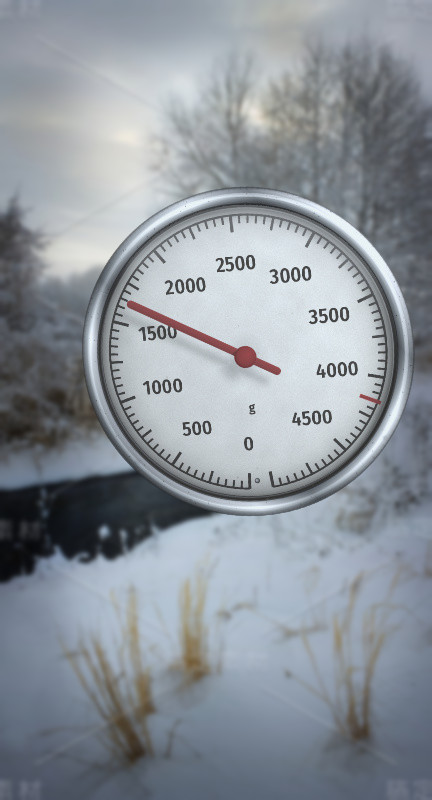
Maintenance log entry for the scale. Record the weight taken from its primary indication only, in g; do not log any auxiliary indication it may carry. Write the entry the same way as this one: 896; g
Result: 1650; g
